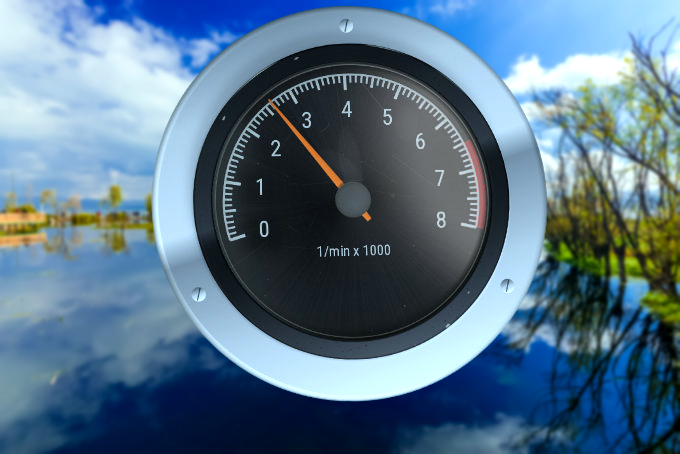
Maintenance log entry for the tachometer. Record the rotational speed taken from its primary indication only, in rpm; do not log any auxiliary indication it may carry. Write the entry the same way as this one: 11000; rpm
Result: 2600; rpm
